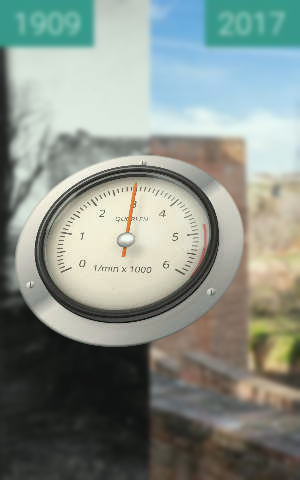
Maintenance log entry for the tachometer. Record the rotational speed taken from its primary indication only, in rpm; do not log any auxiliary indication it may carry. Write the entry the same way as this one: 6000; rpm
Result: 3000; rpm
